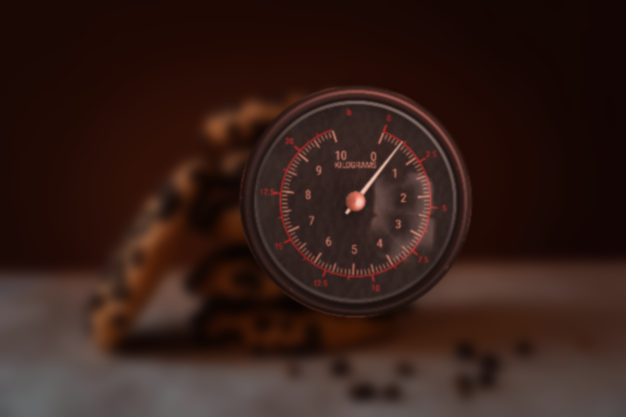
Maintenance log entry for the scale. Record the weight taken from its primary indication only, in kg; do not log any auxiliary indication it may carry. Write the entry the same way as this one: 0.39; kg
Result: 0.5; kg
